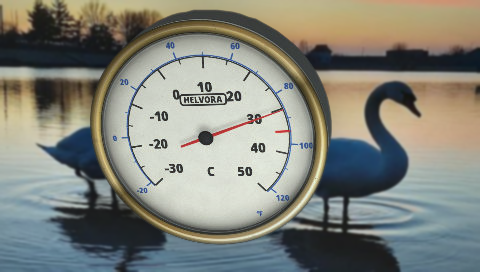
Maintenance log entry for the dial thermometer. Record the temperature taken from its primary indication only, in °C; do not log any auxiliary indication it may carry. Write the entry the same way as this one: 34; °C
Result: 30; °C
